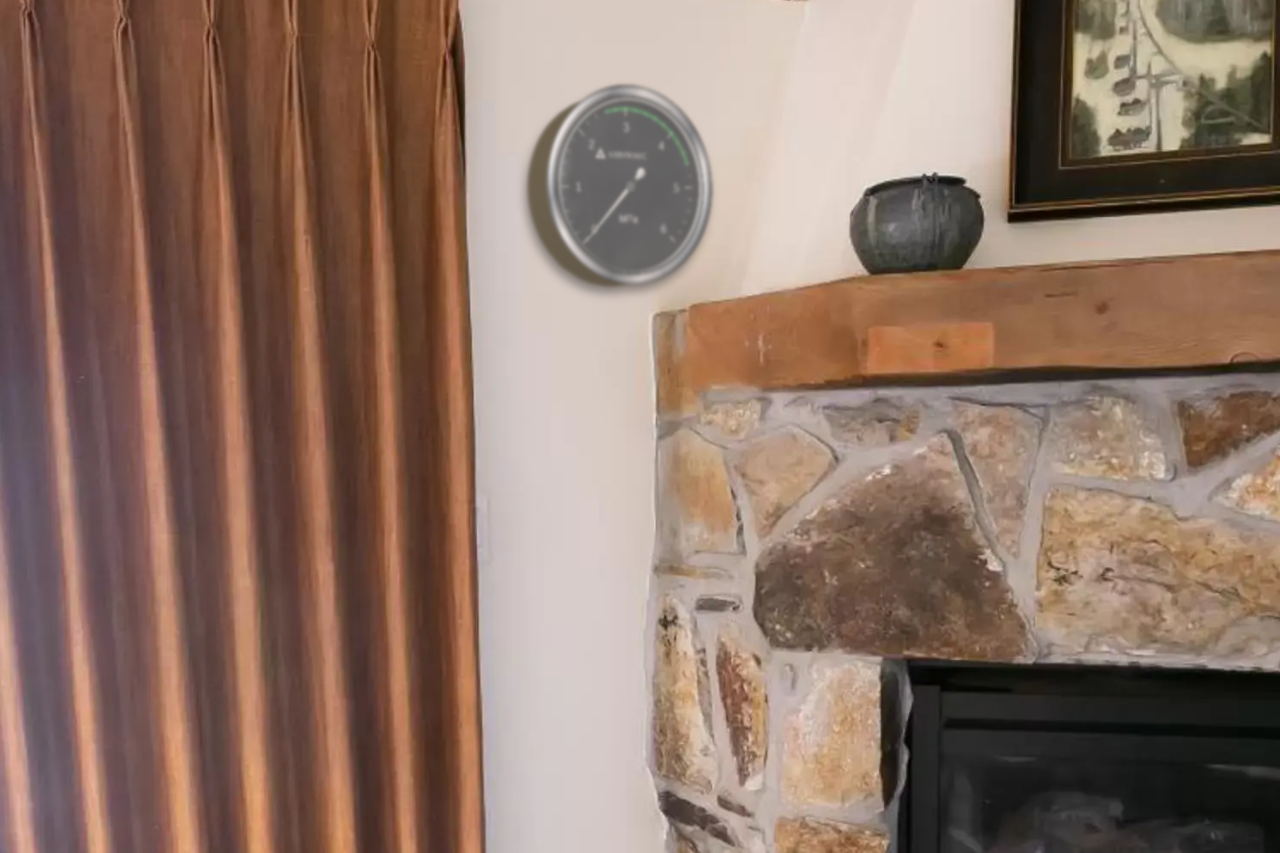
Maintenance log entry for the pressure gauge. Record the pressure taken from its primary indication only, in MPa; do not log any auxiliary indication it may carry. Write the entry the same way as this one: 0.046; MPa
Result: 0; MPa
